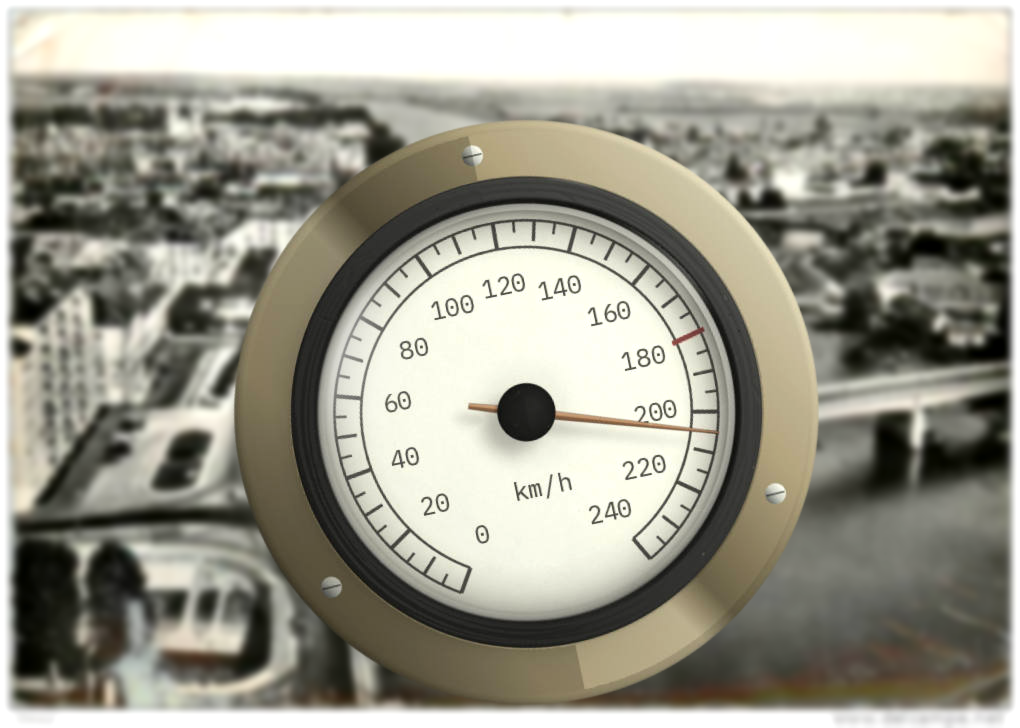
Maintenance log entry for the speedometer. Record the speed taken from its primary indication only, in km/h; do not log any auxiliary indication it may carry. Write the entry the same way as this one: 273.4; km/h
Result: 205; km/h
